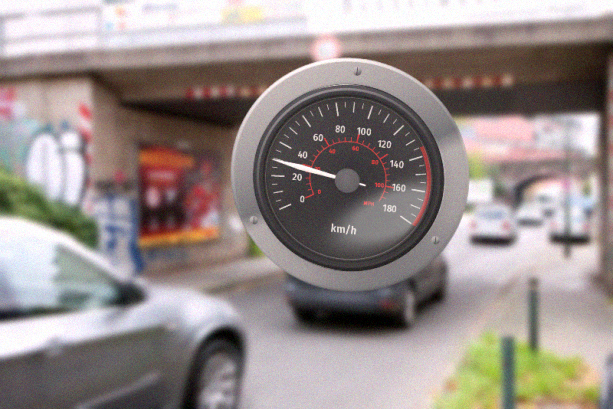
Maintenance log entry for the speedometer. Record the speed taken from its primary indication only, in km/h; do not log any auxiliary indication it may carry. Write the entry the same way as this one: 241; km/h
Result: 30; km/h
